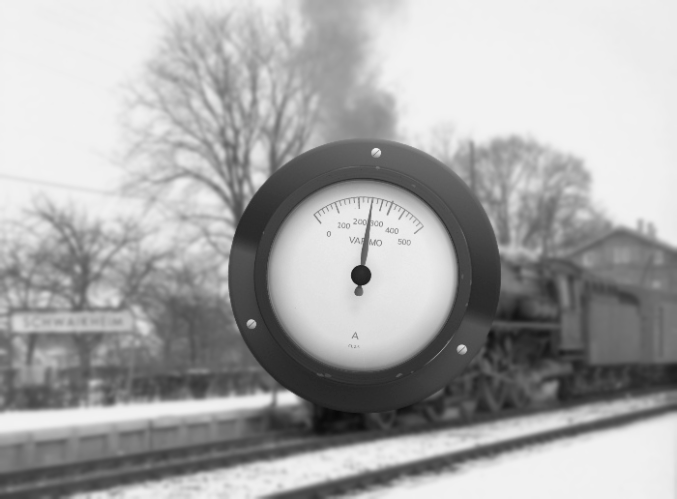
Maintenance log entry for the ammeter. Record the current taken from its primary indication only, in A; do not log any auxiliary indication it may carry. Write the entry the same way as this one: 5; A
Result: 260; A
